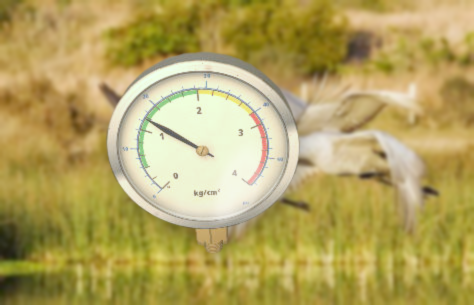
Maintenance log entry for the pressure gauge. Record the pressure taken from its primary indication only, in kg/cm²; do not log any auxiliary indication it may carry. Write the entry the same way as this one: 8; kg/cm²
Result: 1.2; kg/cm²
